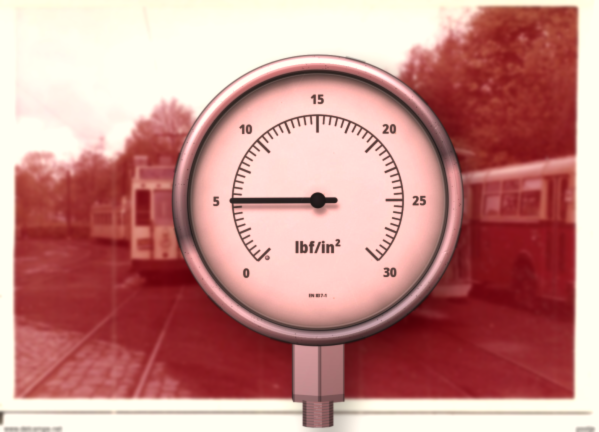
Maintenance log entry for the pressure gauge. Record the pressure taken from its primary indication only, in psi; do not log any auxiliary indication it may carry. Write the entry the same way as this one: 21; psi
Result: 5; psi
